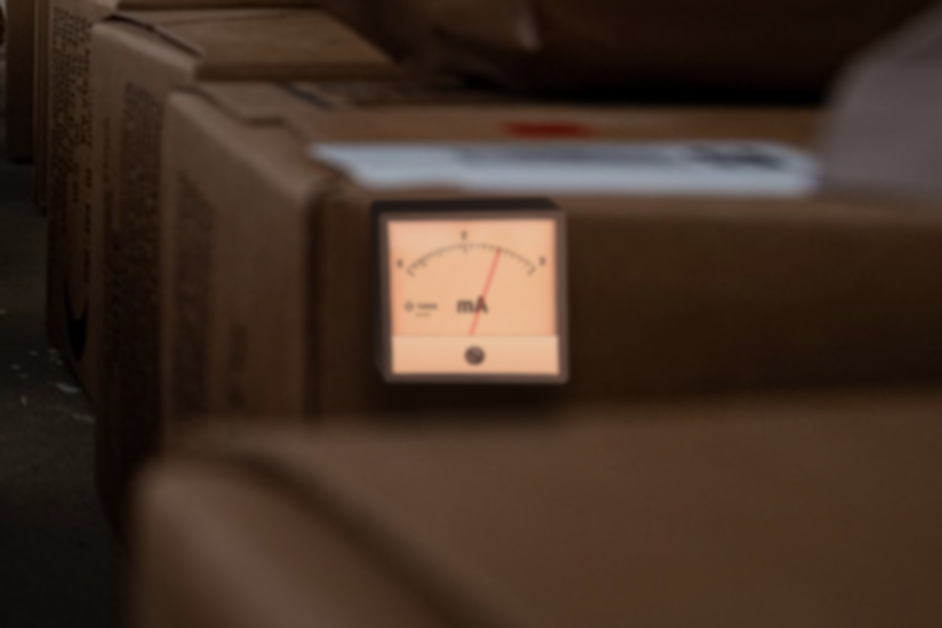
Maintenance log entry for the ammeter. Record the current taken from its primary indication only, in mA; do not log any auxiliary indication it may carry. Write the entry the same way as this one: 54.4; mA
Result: 2.5; mA
